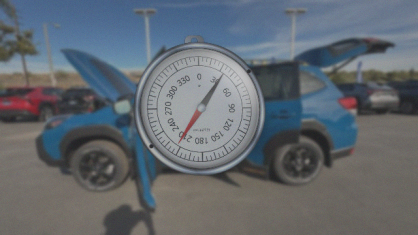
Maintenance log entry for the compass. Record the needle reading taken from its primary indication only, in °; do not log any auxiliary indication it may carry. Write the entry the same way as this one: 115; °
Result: 215; °
